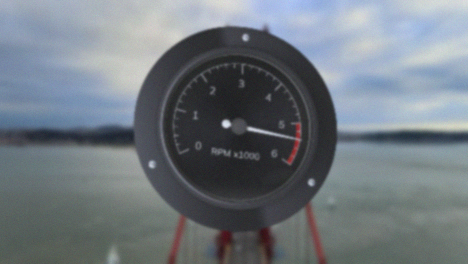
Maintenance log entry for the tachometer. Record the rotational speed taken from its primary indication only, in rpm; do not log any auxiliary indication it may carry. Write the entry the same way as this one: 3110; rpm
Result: 5400; rpm
